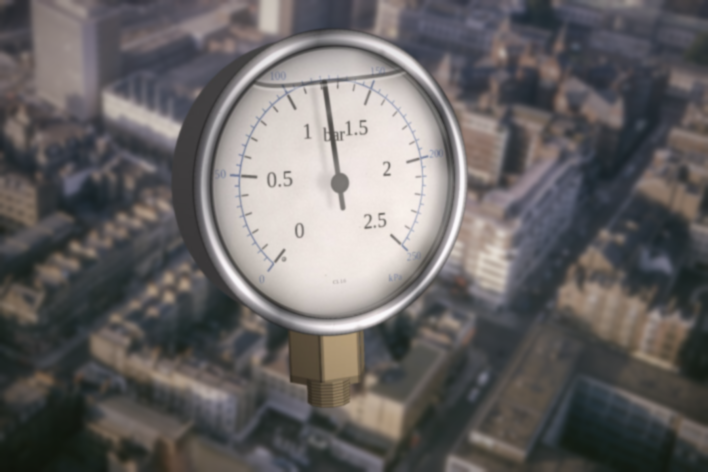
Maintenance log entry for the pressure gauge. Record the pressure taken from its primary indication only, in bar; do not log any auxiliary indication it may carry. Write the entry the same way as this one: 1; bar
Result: 1.2; bar
